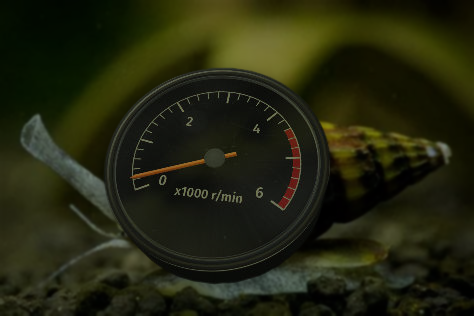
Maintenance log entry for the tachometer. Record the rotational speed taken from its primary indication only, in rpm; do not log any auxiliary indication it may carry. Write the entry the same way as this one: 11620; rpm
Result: 200; rpm
